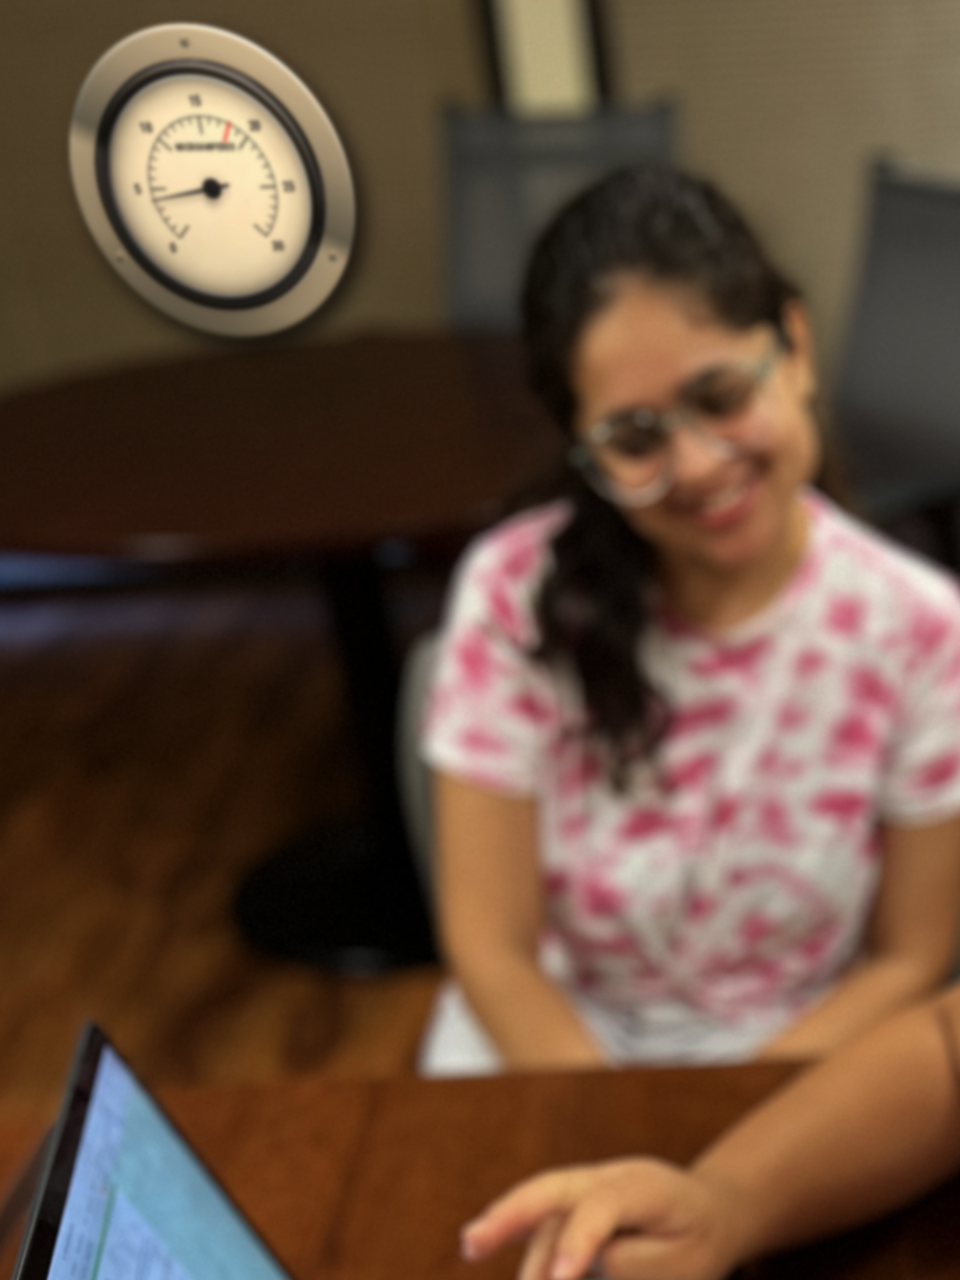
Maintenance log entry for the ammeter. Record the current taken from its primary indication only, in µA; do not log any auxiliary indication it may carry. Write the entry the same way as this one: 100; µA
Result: 4; µA
